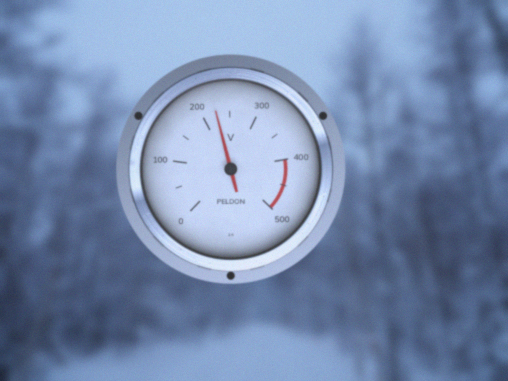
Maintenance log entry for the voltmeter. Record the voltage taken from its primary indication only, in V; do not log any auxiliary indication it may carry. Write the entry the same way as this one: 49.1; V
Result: 225; V
